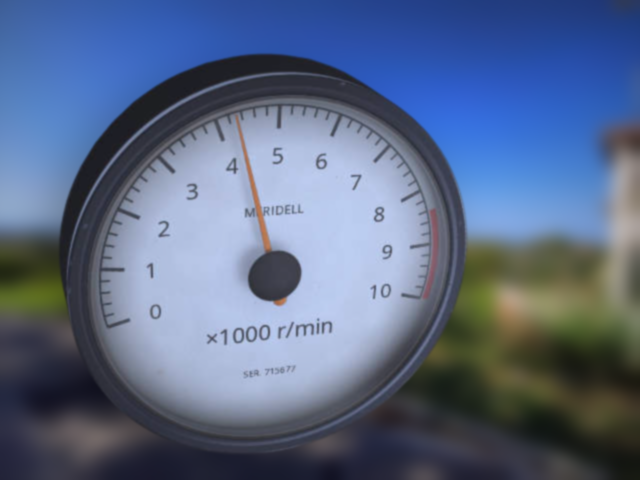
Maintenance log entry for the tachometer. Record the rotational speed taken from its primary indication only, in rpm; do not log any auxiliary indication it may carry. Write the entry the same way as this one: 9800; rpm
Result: 4300; rpm
